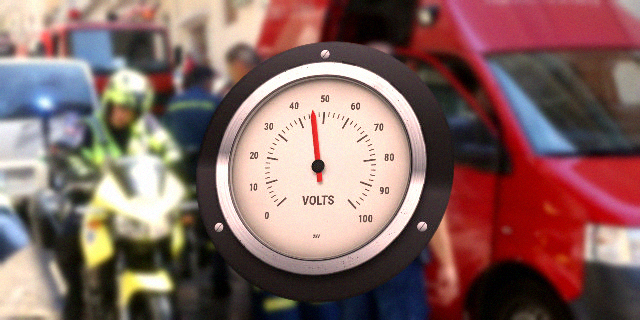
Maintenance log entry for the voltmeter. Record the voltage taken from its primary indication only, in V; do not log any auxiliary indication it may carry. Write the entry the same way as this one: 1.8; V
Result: 46; V
